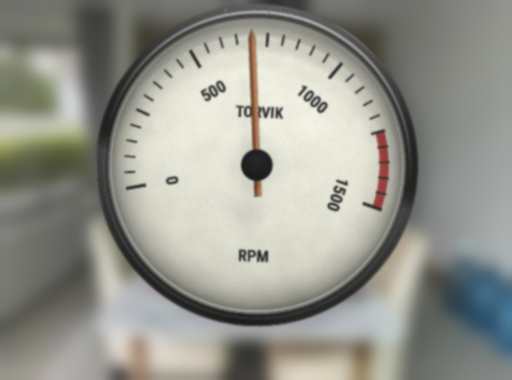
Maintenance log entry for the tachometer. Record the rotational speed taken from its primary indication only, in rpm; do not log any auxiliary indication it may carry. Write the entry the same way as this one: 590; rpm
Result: 700; rpm
